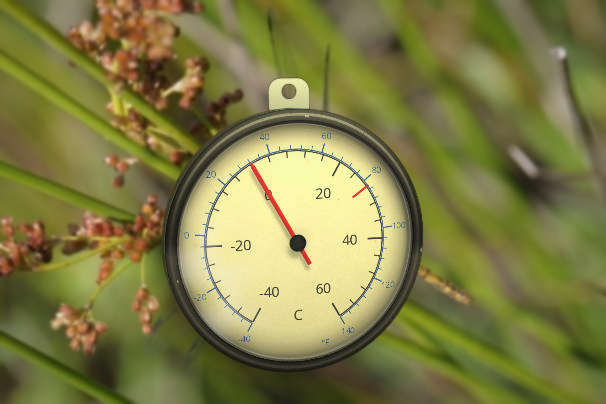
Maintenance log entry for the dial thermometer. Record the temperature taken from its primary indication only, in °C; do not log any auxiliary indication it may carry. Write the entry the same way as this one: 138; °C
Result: 0; °C
